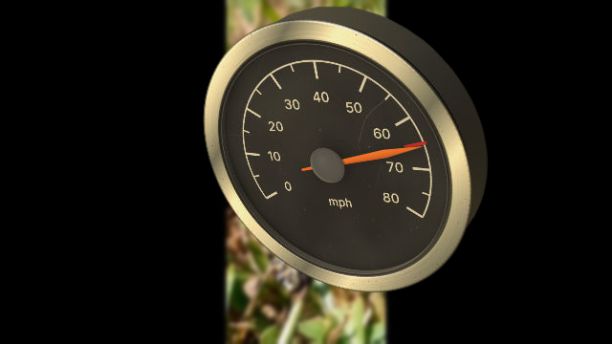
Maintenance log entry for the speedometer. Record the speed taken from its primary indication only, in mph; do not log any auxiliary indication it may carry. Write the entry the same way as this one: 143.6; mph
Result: 65; mph
